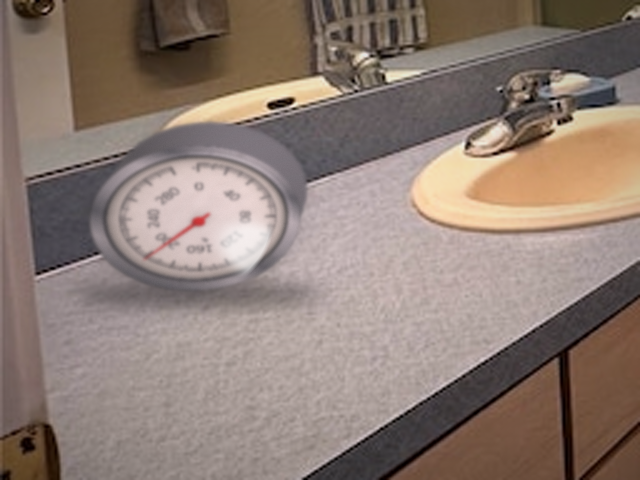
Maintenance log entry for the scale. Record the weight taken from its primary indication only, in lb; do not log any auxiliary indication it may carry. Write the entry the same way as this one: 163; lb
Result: 200; lb
